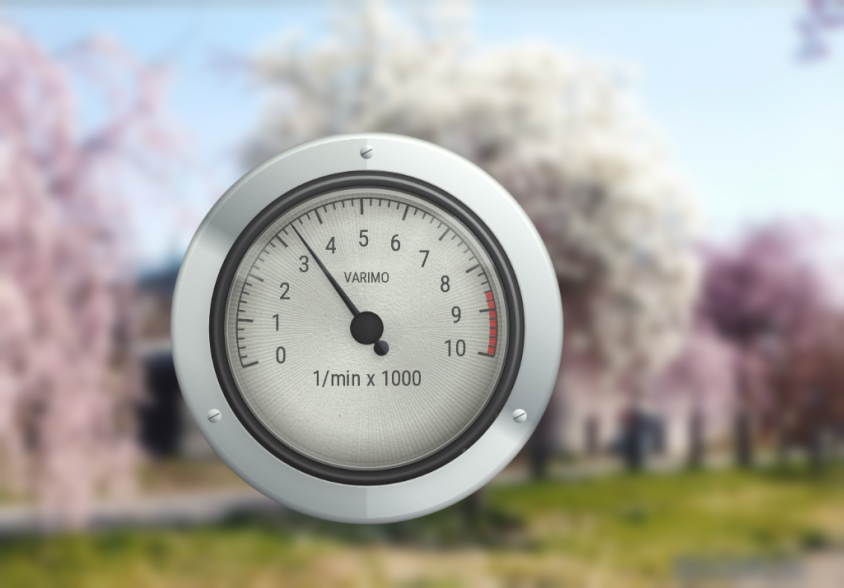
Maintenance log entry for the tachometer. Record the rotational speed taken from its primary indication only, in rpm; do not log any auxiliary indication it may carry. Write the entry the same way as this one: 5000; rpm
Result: 3400; rpm
